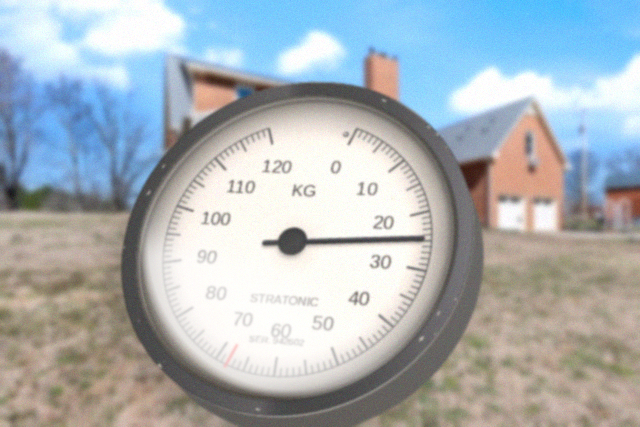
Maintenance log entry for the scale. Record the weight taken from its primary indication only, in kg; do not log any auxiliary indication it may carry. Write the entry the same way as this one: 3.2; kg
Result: 25; kg
